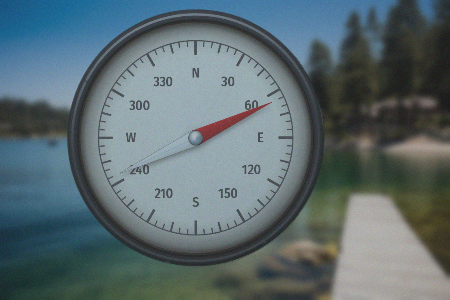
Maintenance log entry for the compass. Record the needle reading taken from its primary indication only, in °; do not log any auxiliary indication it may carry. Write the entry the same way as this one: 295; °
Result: 65; °
